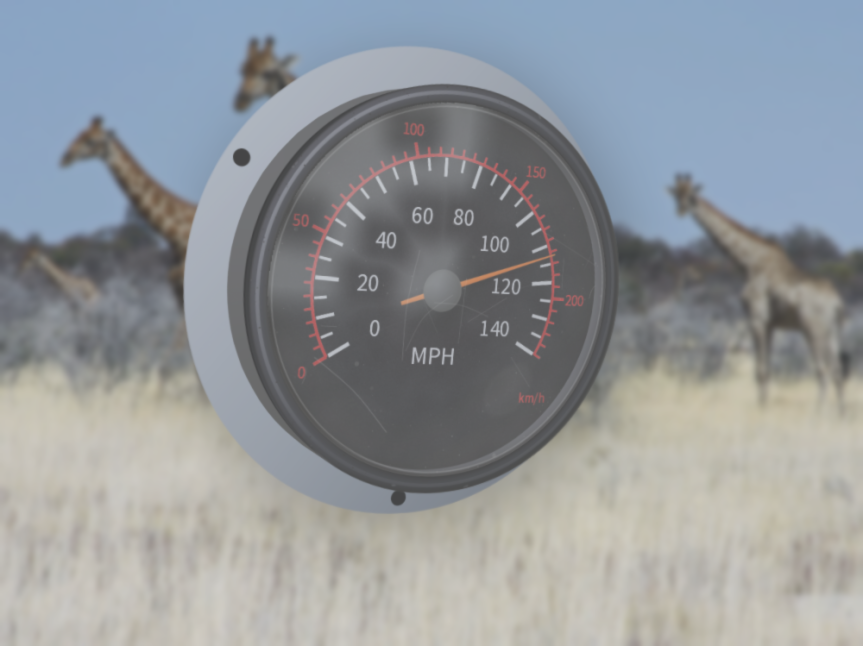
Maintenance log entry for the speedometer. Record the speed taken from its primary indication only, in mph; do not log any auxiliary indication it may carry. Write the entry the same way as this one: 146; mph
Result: 112.5; mph
